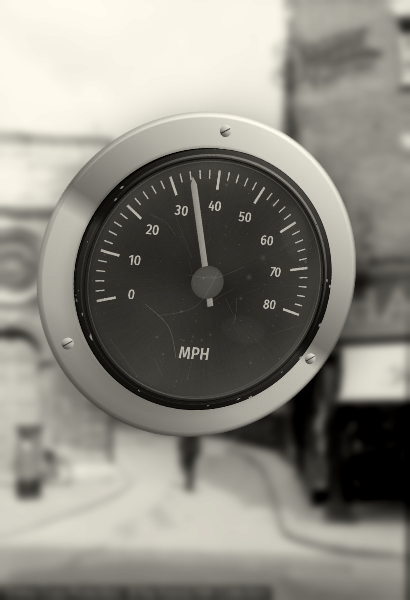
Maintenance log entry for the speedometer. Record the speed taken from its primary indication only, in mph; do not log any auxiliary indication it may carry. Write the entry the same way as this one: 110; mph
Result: 34; mph
